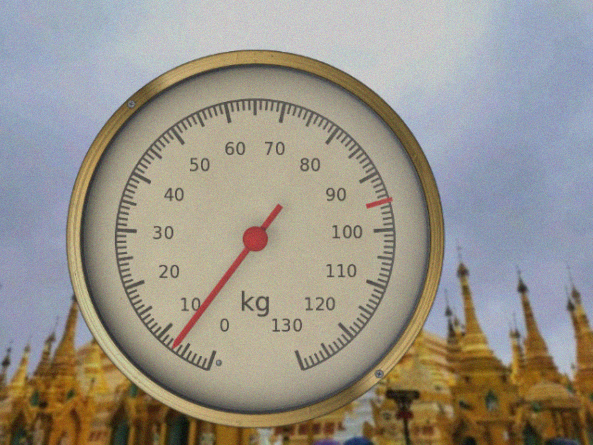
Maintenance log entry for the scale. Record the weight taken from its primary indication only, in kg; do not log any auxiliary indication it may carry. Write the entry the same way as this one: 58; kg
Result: 7; kg
